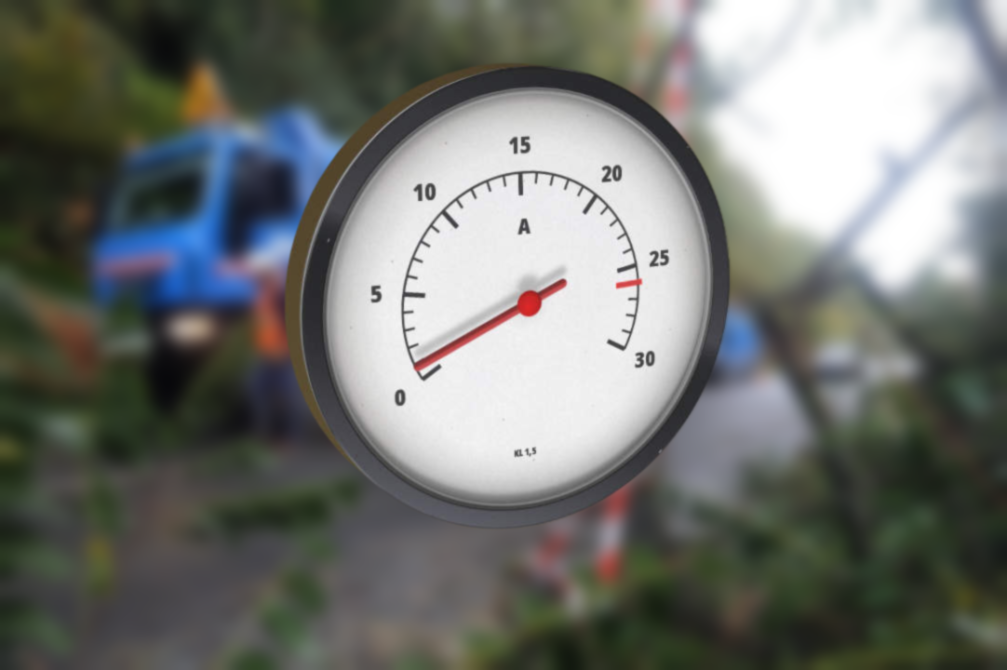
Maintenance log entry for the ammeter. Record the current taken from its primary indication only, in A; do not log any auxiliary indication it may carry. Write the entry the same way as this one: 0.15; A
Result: 1; A
